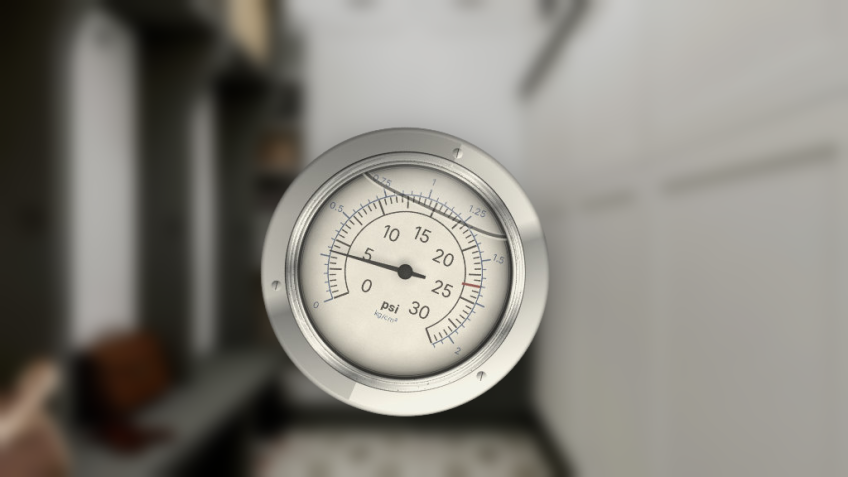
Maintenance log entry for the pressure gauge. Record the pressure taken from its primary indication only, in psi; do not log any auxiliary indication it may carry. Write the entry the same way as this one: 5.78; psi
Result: 4; psi
